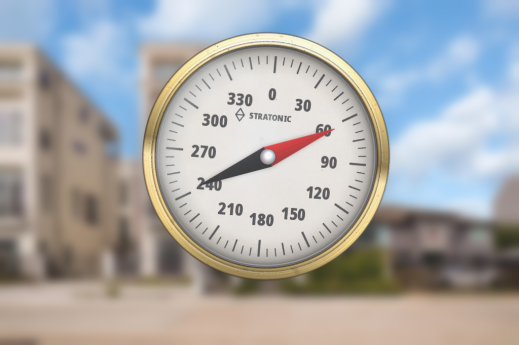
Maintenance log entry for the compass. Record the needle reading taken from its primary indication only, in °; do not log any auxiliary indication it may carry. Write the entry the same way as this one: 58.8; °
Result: 62.5; °
